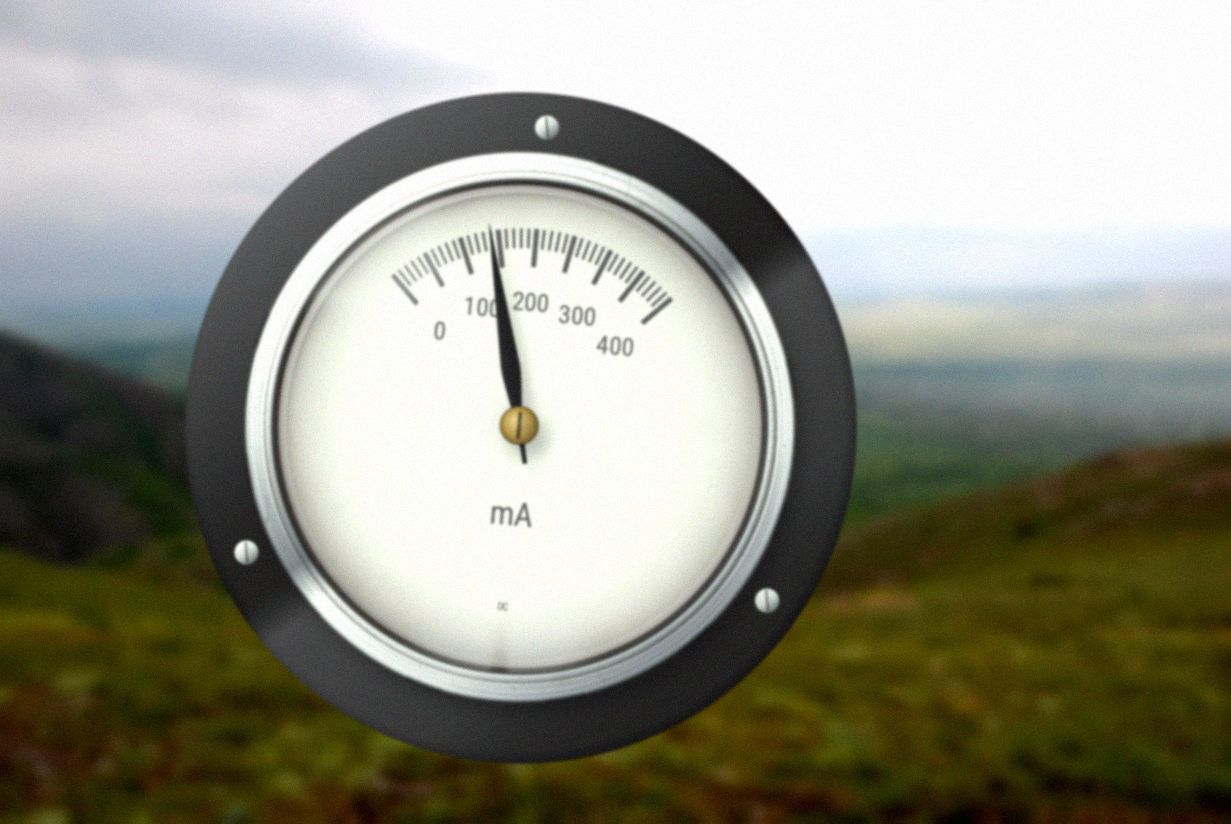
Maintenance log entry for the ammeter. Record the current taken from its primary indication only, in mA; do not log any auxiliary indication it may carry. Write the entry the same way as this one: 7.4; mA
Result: 140; mA
